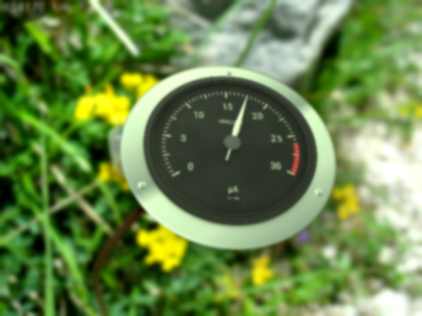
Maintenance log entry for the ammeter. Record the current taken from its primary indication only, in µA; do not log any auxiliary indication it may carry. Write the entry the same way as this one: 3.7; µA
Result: 17.5; µA
